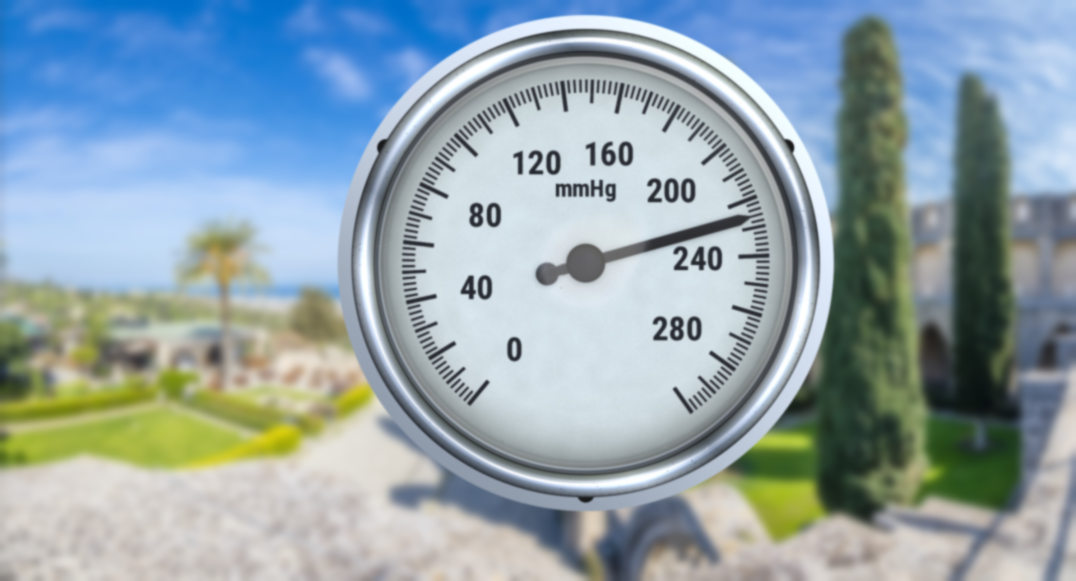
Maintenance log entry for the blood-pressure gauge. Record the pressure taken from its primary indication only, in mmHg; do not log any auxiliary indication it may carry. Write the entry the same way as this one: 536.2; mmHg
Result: 226; mmHg
